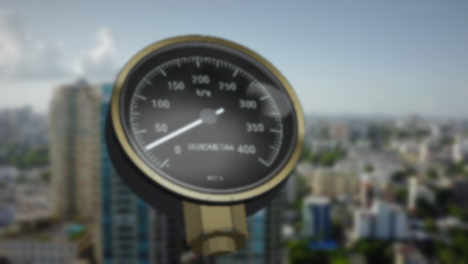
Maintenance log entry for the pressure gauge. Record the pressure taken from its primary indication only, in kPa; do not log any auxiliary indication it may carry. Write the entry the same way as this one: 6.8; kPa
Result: 25; kPa
